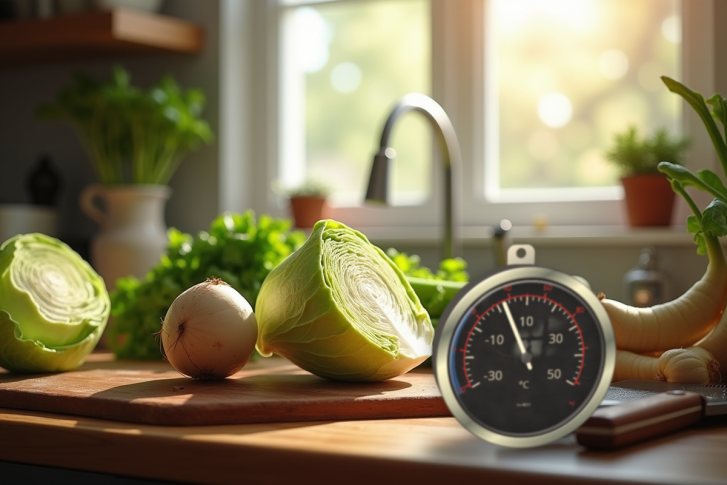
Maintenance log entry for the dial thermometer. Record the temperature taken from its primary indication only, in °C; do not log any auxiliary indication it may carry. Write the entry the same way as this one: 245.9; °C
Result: 2; °C
